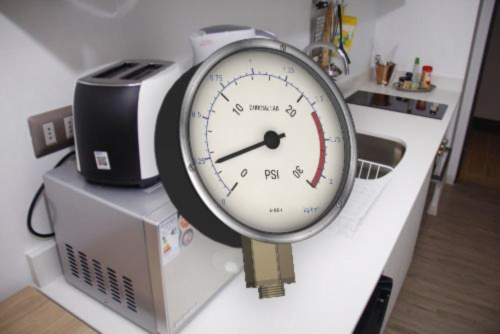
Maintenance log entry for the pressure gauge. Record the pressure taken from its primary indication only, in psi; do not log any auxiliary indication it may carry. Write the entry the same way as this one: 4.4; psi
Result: 3; psi
